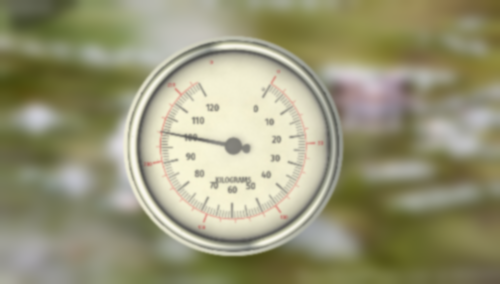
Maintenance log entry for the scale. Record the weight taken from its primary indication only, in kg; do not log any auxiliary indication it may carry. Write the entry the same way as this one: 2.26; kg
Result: 100; kg
